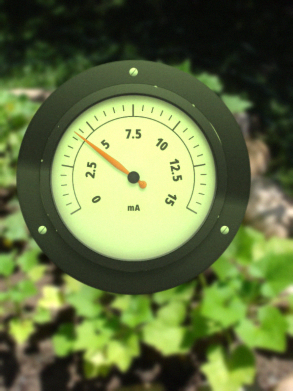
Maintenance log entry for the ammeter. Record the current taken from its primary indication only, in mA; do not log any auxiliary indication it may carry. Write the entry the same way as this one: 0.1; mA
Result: 4.25; mA
